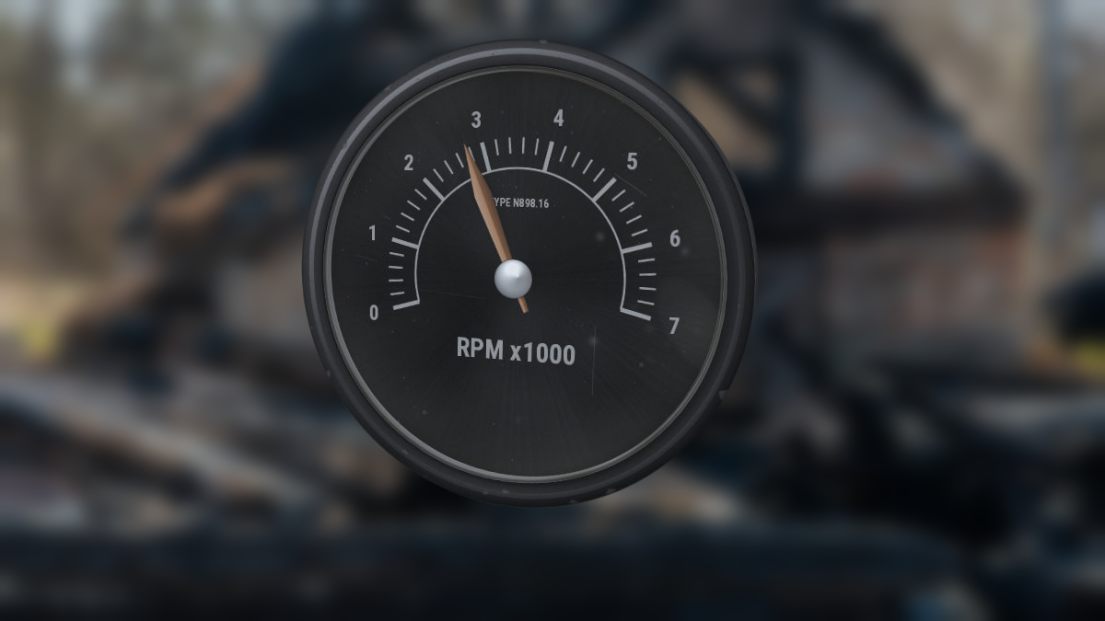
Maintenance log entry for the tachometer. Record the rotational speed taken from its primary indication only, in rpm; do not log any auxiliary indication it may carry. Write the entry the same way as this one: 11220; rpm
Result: 2800; rpm
